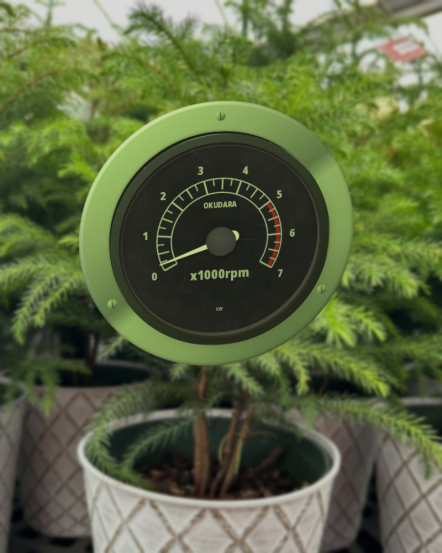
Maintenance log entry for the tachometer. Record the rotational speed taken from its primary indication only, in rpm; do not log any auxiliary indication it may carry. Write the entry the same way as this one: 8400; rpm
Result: 250; rpm
